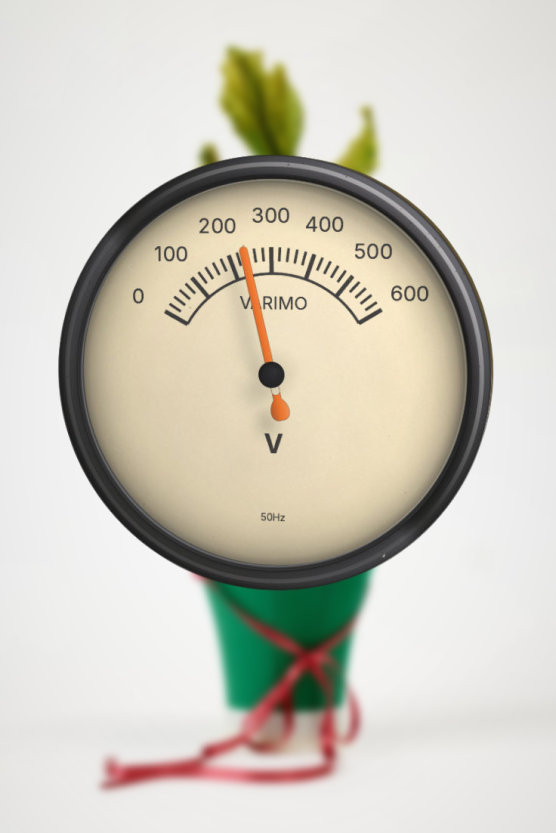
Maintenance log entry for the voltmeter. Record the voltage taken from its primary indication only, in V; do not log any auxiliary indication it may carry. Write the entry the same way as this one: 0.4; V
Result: 240; V
